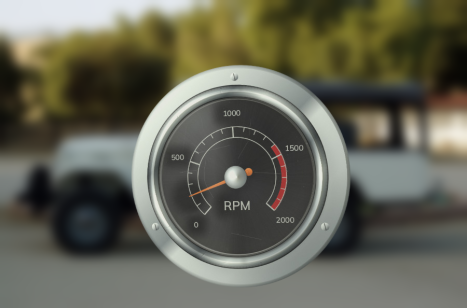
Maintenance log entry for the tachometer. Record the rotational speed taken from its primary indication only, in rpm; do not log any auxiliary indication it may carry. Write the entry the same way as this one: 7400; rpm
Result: 200; rpm
